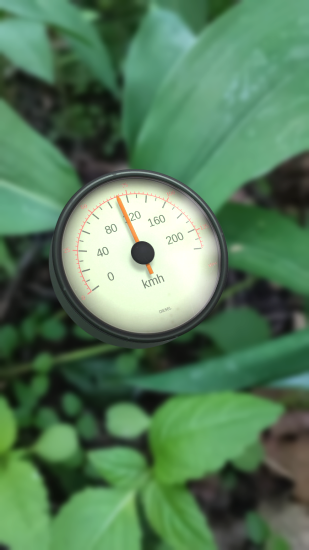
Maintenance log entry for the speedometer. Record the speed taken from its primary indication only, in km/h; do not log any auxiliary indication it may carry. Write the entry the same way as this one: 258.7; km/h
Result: 110; km/h
